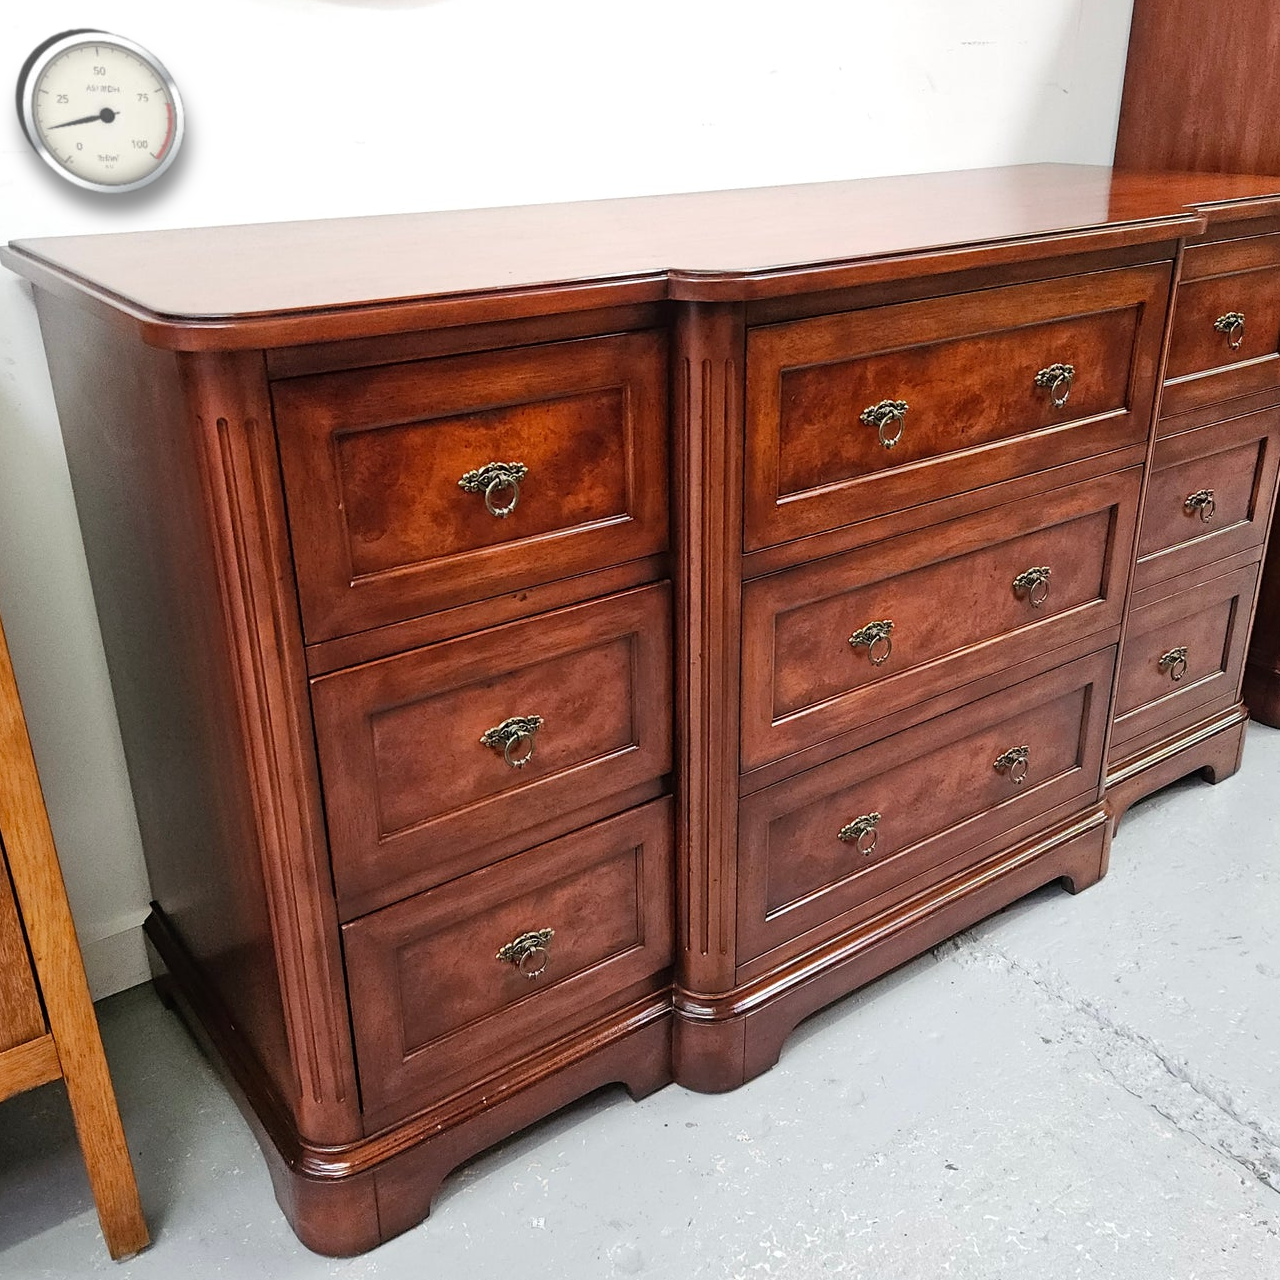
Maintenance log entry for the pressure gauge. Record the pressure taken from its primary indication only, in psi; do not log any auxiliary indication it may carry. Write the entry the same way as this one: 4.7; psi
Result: 12.5; psi
